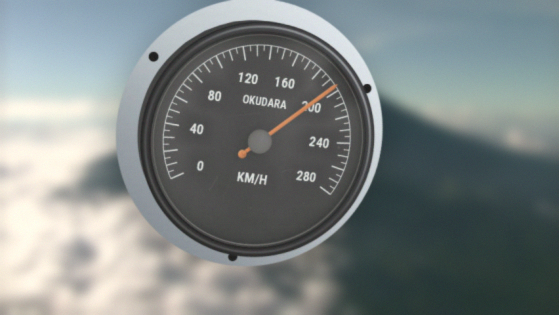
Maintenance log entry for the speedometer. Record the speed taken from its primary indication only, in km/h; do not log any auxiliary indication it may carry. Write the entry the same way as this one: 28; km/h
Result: 195; km/h
